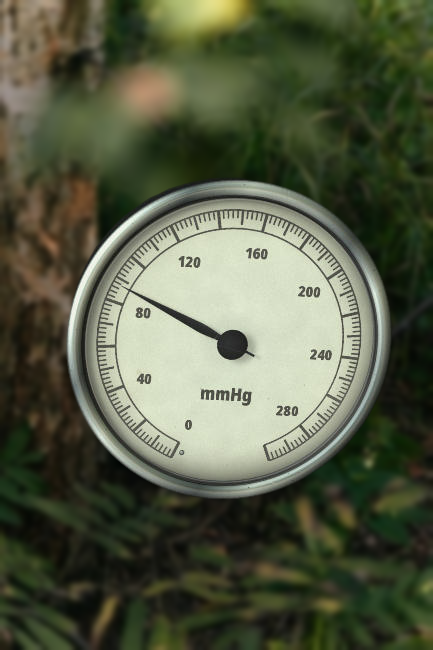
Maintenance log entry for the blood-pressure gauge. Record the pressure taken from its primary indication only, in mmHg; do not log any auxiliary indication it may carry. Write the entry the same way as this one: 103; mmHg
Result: 88; mmHg
